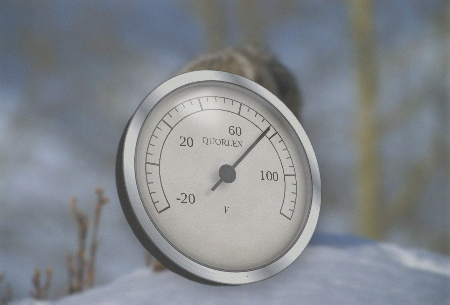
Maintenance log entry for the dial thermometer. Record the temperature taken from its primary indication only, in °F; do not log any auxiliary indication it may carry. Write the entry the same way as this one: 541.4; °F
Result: 76; °F
